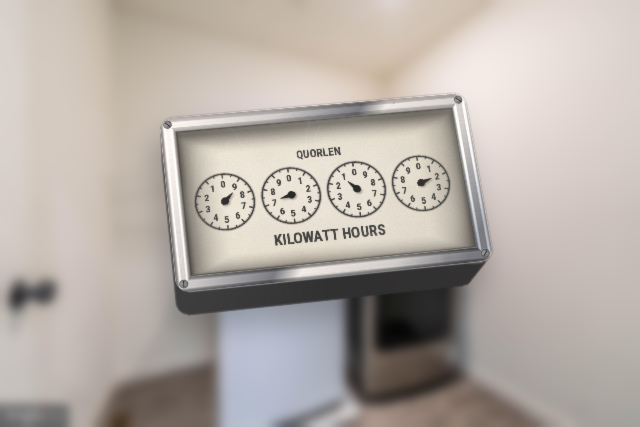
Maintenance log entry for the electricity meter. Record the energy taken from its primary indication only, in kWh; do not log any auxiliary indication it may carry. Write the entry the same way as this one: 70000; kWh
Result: 8712; kWh
